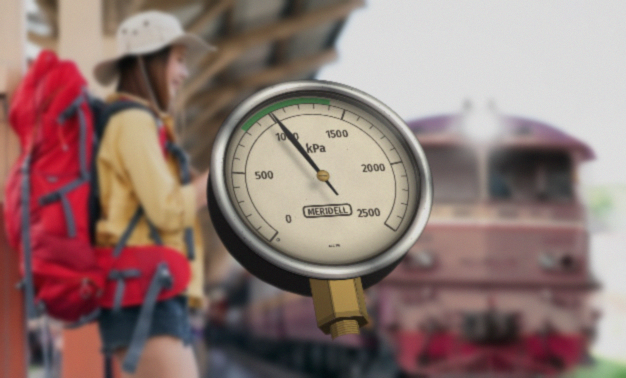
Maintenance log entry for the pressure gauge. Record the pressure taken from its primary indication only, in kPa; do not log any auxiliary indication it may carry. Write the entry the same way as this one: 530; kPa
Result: 1000; kPa
